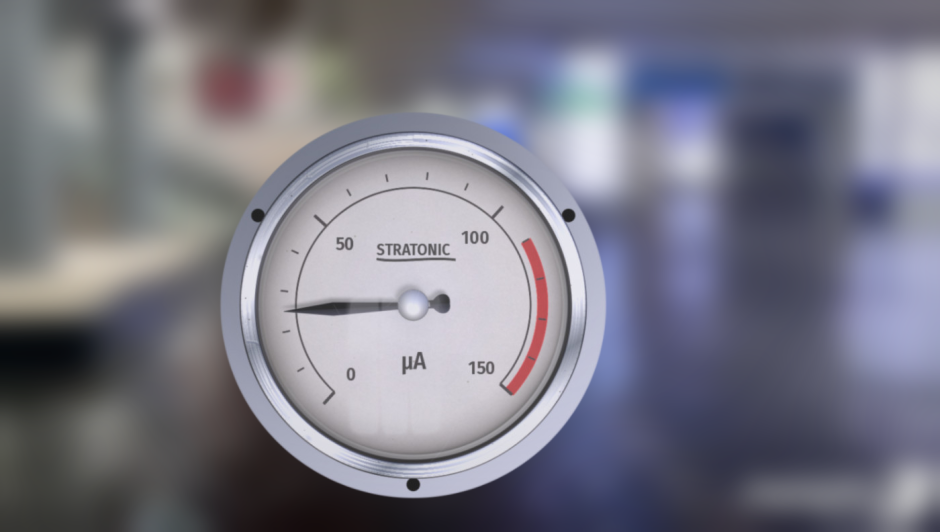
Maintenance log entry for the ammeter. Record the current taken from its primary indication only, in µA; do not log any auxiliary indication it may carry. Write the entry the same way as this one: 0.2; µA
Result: 25; µA
